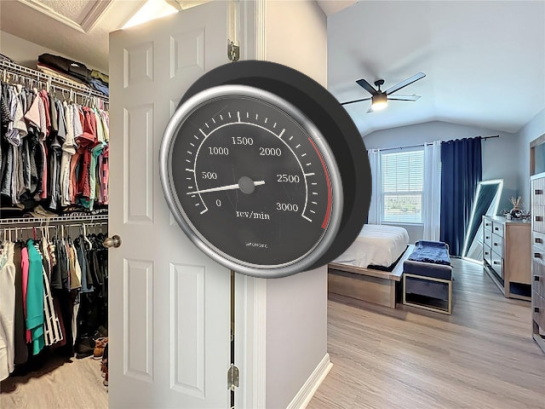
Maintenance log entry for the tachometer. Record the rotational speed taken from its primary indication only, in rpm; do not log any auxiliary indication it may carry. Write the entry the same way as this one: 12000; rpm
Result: 250; rpm
